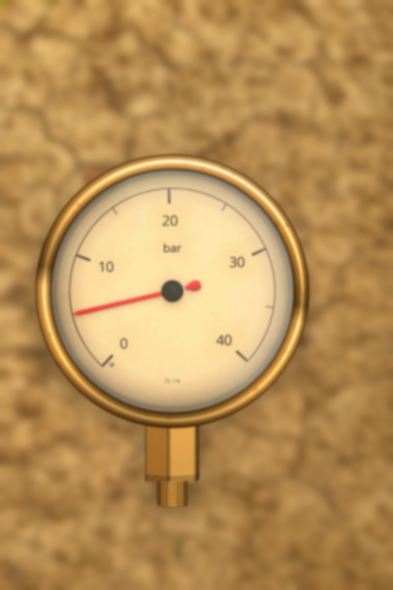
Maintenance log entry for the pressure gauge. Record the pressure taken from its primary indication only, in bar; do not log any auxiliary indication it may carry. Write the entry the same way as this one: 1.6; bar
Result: 5; bar
